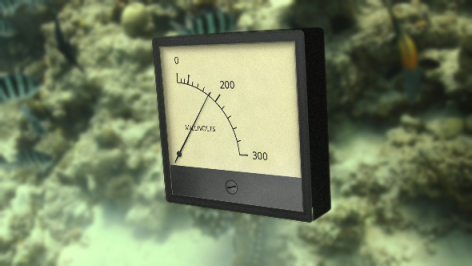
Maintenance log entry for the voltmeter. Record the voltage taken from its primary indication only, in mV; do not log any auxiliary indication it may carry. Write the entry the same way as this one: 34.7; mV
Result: 180; mV
